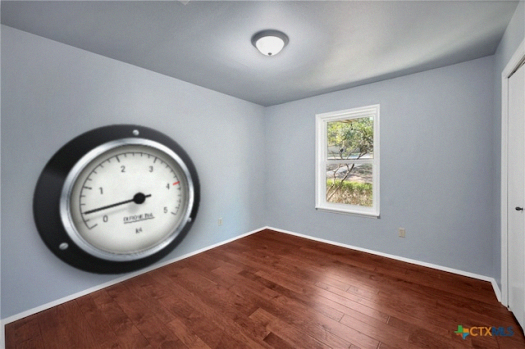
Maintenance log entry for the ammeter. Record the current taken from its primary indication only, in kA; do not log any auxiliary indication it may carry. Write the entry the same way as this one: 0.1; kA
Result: 0.4; kA
